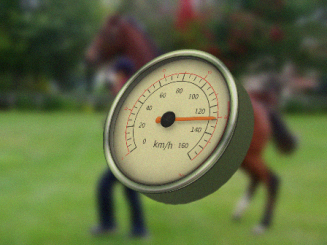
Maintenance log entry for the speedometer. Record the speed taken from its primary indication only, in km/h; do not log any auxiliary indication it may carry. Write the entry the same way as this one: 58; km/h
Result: 130; km/h
